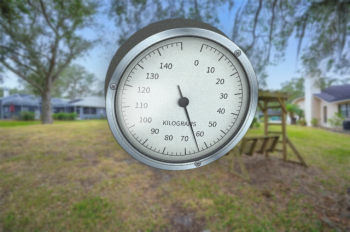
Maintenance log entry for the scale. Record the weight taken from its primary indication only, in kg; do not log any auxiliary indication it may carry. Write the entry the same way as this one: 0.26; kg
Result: 64; kg
